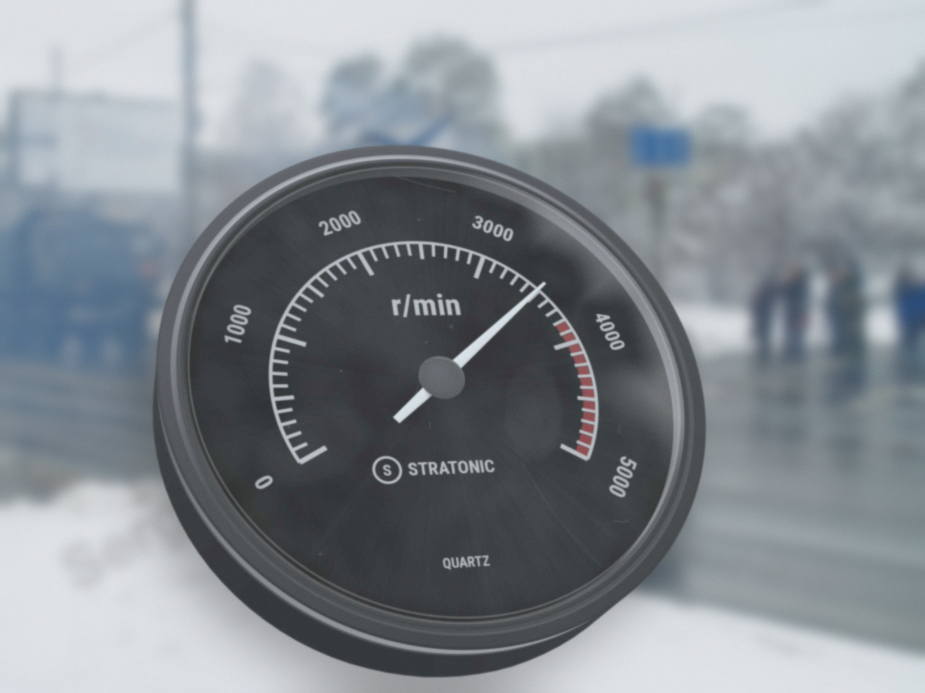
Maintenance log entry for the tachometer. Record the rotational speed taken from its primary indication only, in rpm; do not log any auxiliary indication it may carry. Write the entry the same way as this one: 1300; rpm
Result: 3500; rpm
